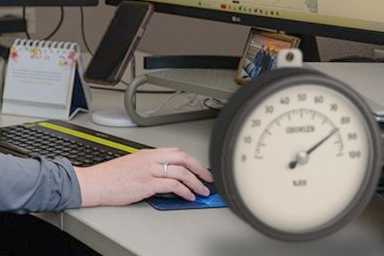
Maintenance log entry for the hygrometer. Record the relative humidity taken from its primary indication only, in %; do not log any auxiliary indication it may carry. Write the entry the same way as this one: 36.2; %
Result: 80; %
